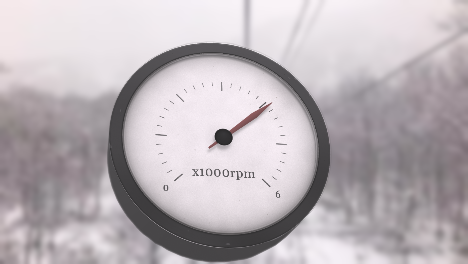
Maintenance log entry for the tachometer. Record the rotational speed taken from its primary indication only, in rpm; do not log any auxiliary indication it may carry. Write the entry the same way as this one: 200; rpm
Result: 4100; rpm
